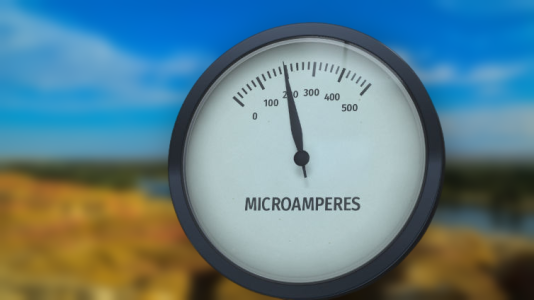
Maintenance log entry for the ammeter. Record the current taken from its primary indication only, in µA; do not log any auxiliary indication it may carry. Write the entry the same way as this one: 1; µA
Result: 200; µA
